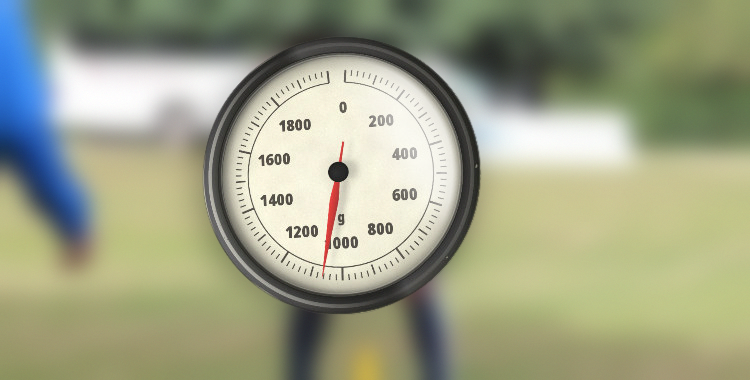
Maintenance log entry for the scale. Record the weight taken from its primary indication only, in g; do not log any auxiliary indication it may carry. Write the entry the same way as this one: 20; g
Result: 1060; g
